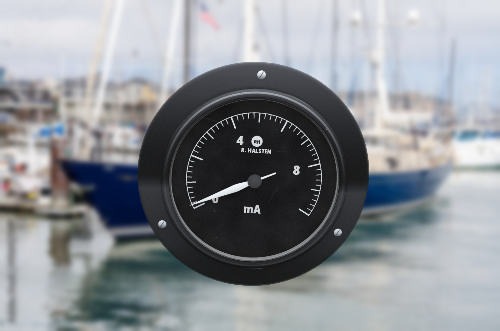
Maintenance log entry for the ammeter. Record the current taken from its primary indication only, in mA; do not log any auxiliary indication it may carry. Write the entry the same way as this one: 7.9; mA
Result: 0.2; mA
